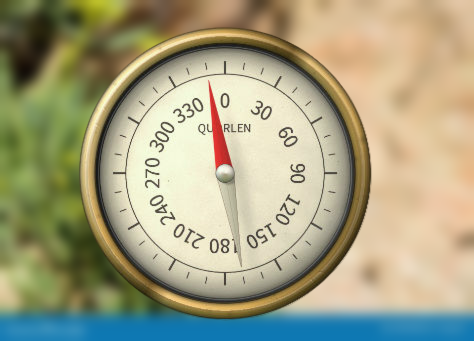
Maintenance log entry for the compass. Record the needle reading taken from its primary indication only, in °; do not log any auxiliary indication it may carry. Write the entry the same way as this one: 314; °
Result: 350; °
